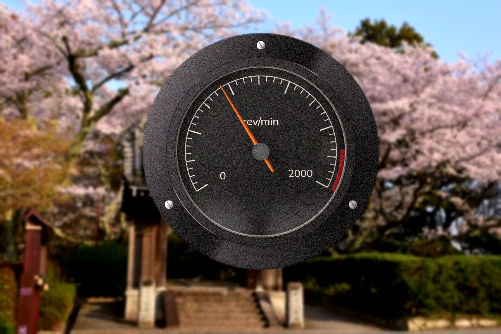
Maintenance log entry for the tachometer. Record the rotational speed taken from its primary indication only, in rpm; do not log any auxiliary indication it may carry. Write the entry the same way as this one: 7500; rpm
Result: 750; rpm
